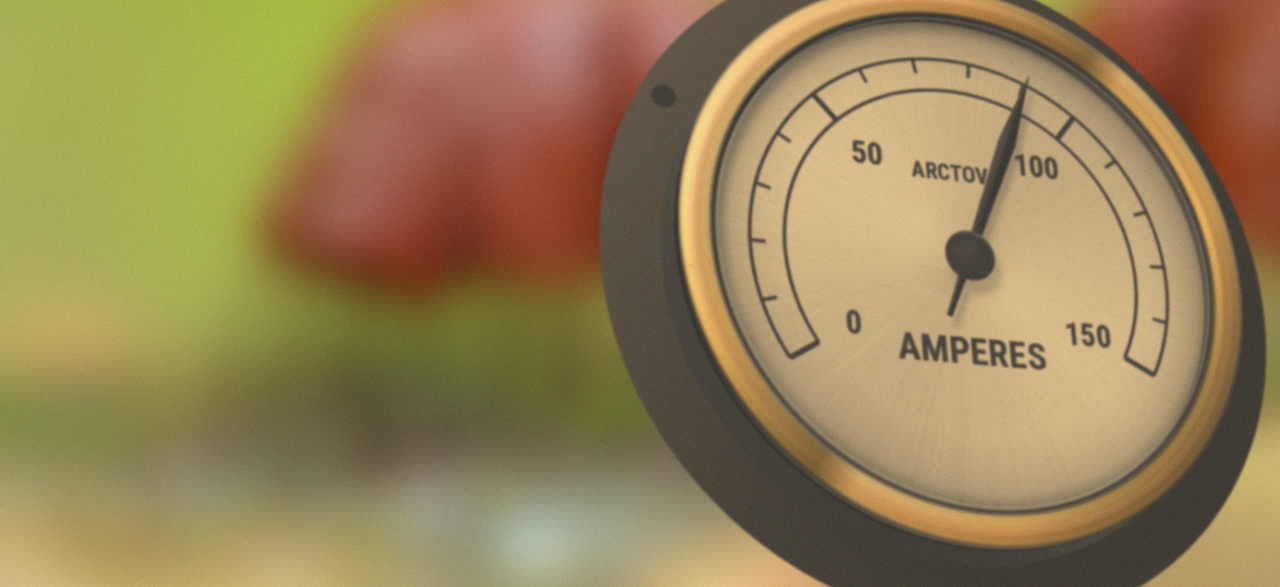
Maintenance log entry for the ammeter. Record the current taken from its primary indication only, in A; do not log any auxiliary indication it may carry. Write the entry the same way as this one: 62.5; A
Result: 90; A
